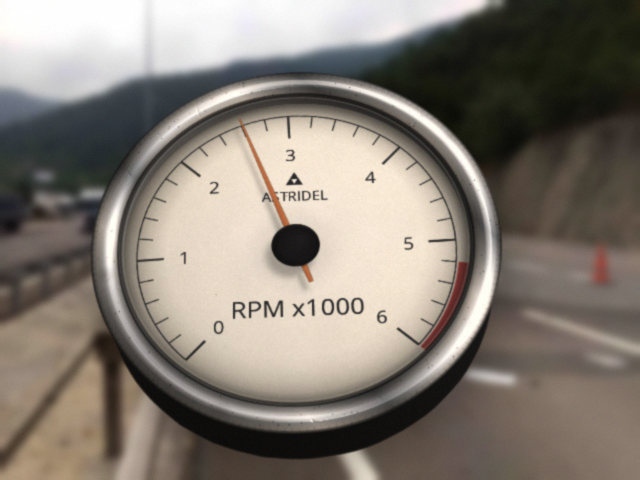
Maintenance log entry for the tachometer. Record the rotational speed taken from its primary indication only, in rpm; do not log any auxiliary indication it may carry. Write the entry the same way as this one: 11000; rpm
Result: 2600; rpm
